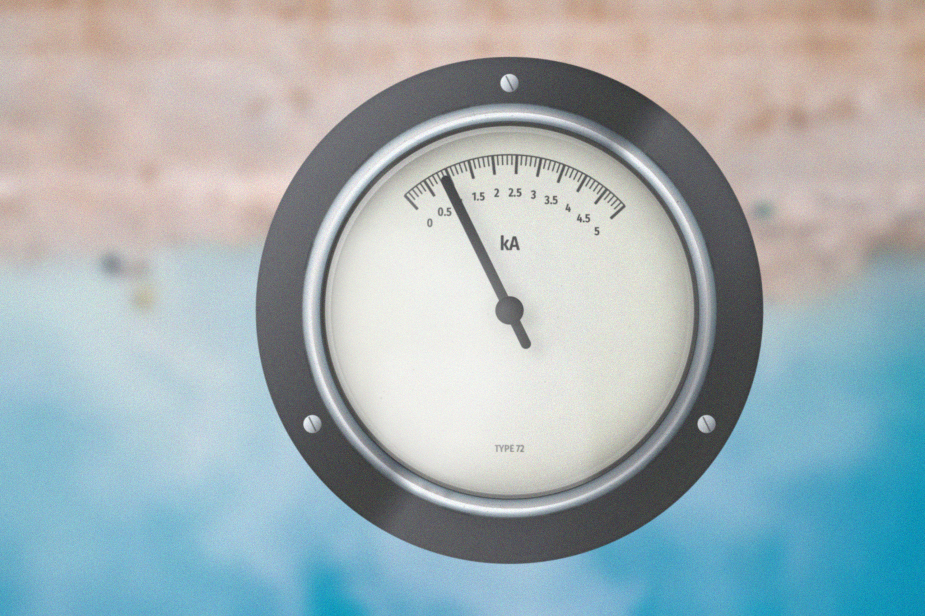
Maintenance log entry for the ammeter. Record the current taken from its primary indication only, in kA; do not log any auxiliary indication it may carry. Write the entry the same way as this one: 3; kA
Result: 0.9; kA
